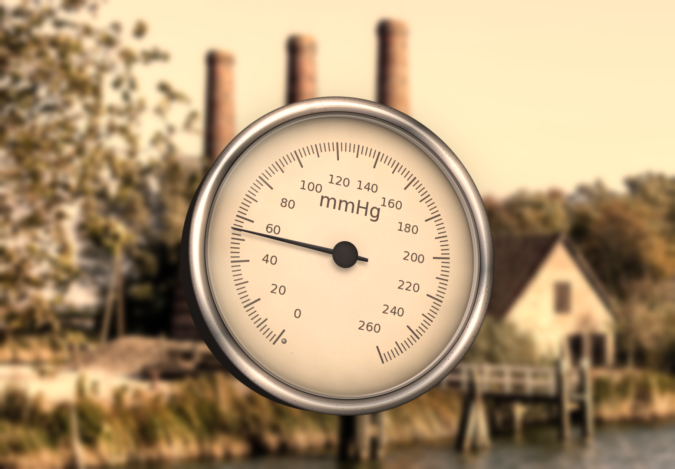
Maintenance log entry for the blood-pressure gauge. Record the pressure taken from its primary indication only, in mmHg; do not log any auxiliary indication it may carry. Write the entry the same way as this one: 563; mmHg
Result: 54; mmHg
